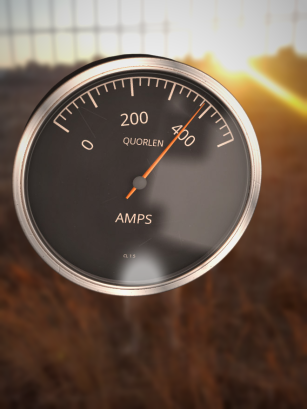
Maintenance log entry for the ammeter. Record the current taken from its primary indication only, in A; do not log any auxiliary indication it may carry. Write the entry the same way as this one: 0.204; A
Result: 380; A
